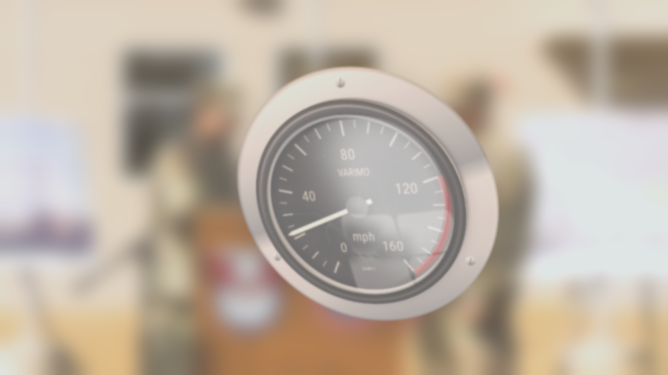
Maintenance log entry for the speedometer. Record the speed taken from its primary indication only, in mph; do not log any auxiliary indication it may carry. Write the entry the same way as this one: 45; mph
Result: 22.5; mph
